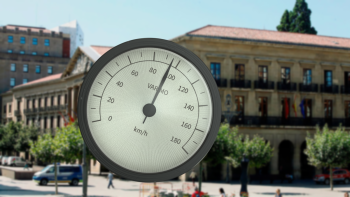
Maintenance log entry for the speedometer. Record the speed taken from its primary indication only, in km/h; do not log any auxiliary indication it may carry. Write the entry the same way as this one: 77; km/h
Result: 95; km/h
